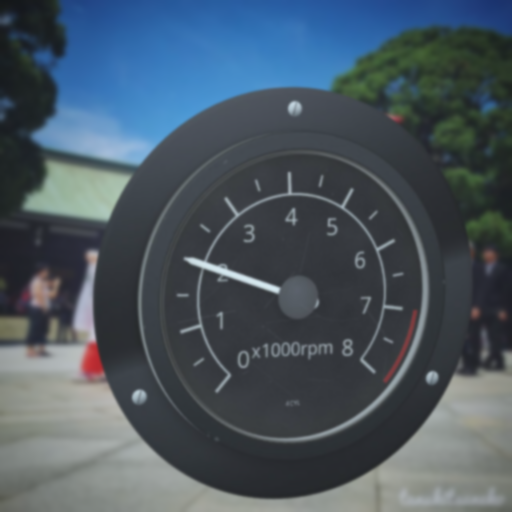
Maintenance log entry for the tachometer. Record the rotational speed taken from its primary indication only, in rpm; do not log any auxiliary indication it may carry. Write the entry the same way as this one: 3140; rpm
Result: 2000; rpm
